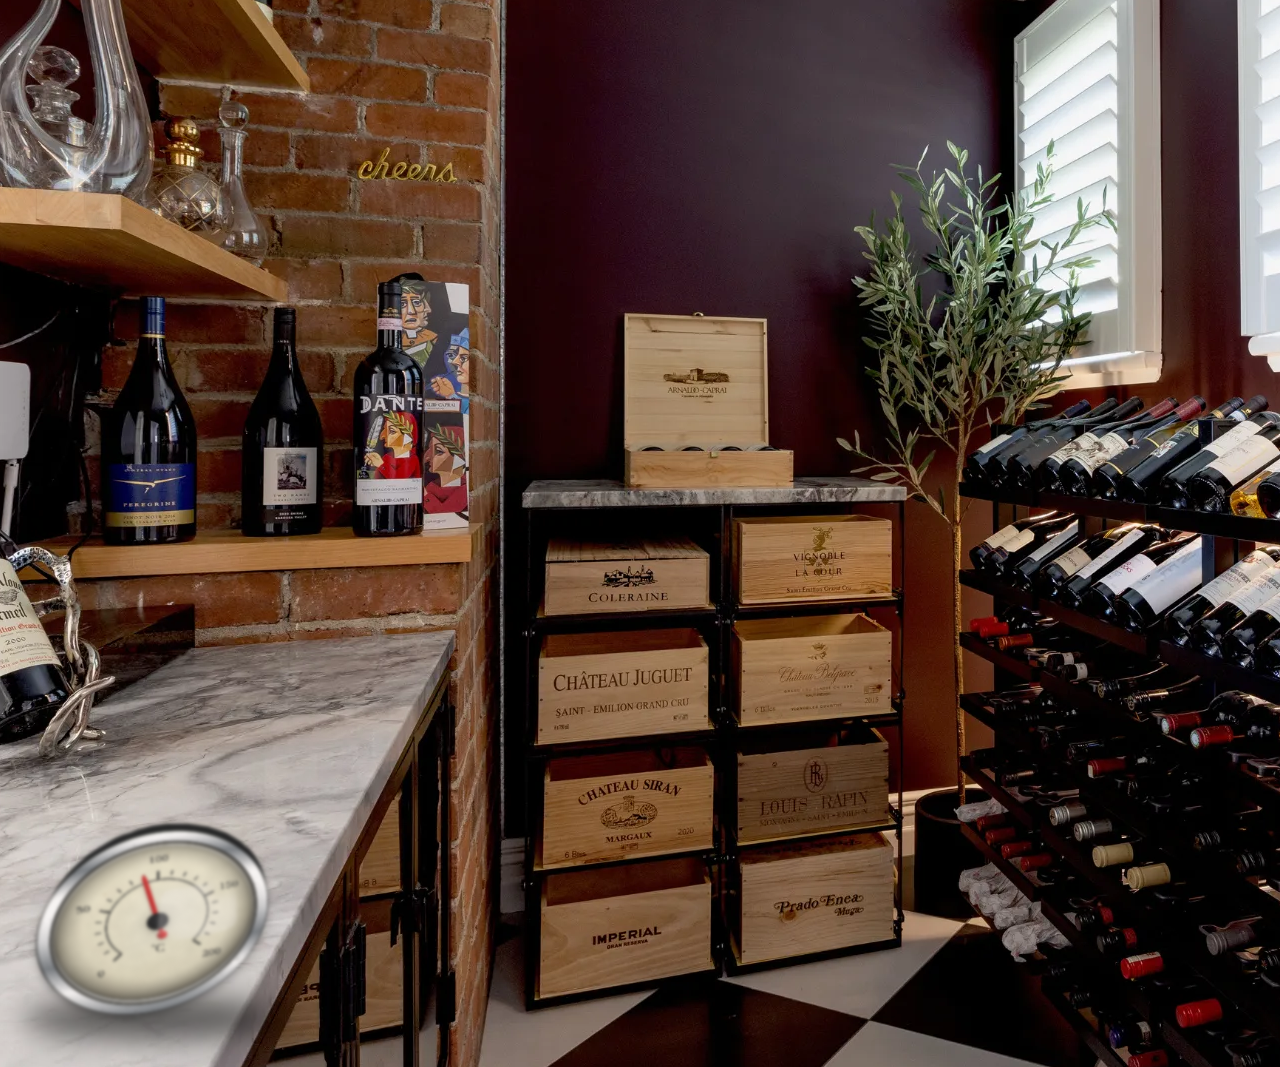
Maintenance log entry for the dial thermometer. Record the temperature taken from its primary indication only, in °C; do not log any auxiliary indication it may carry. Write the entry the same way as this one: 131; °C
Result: 90; °C
